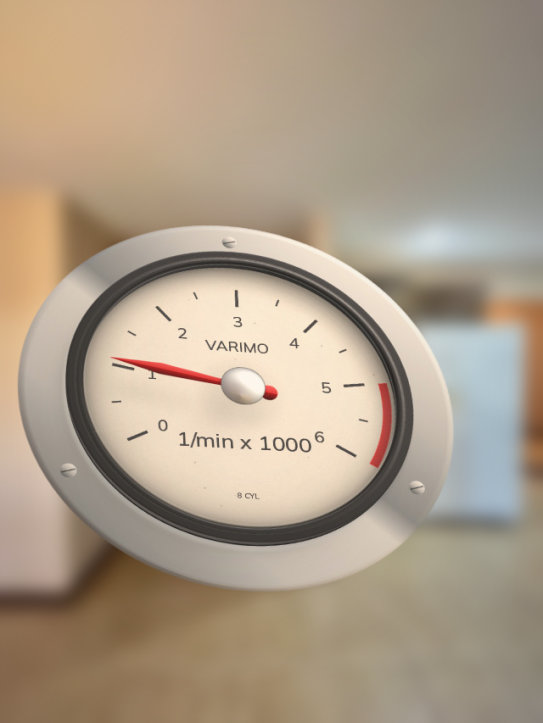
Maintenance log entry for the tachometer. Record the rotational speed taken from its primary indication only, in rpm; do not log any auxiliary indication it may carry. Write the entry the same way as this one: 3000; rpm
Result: 1000; rpm
